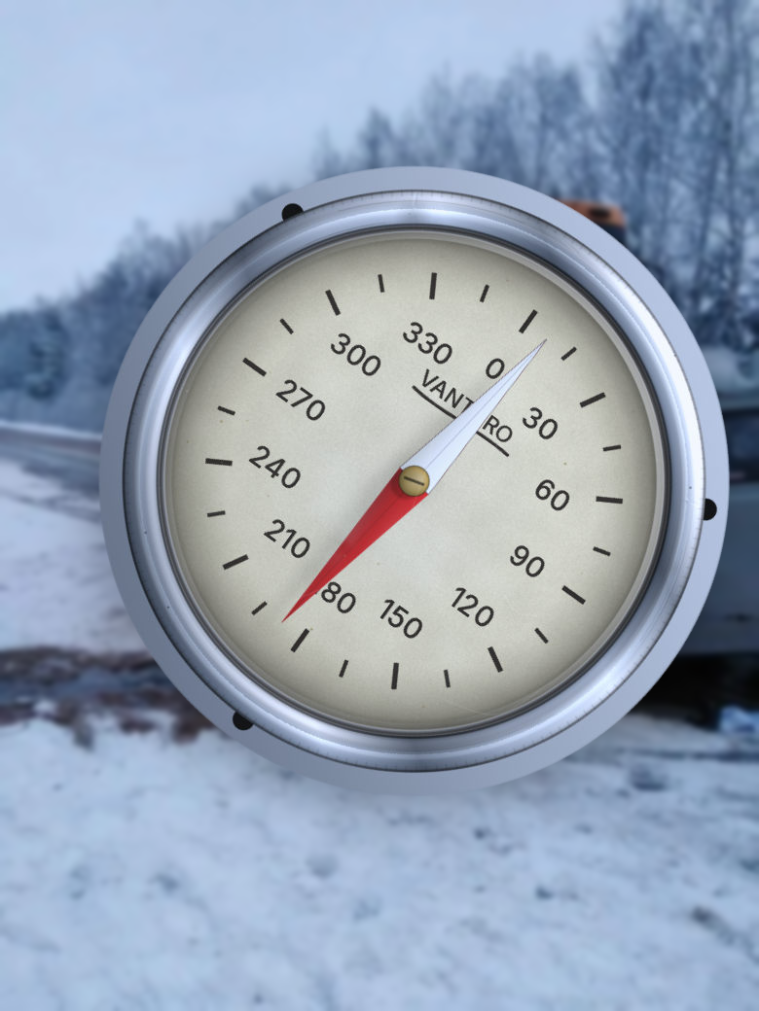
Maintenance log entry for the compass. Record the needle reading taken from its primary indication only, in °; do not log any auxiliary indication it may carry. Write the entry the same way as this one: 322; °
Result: 187.5; °
